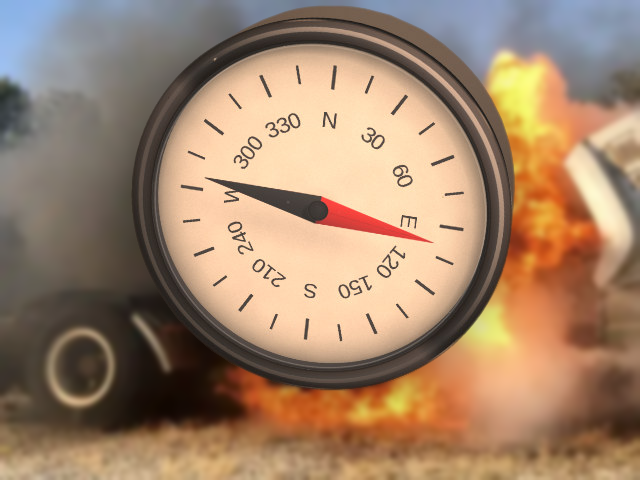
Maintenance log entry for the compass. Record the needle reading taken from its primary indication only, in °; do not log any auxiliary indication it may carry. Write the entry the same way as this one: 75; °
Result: 97.5; °
